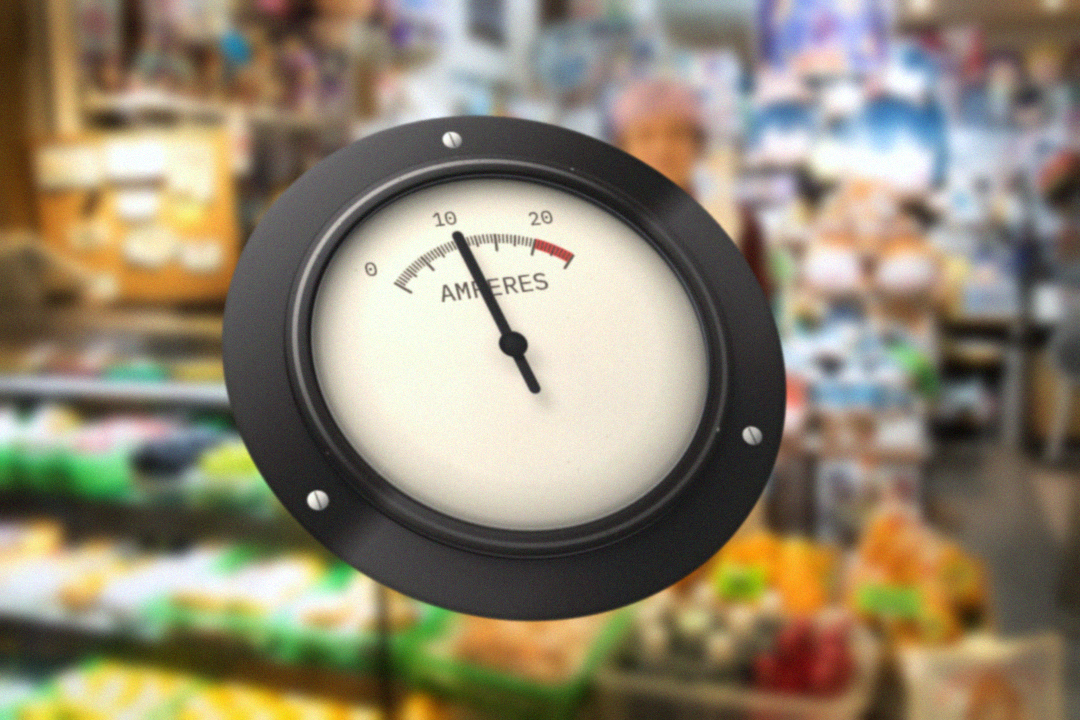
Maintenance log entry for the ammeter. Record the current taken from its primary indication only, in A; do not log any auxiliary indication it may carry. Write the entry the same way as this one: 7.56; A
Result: 10; A
